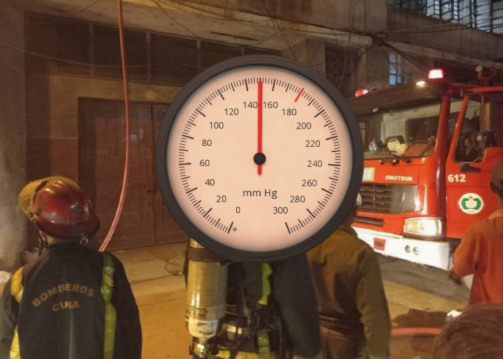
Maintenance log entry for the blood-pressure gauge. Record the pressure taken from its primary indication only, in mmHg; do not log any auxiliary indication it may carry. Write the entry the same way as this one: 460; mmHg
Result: 150; mmHg
